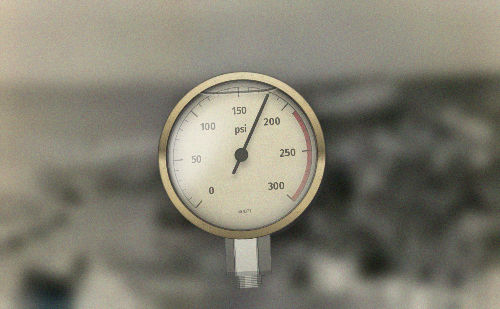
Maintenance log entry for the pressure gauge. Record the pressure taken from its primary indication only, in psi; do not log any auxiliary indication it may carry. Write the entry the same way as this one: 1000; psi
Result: 180; psi
